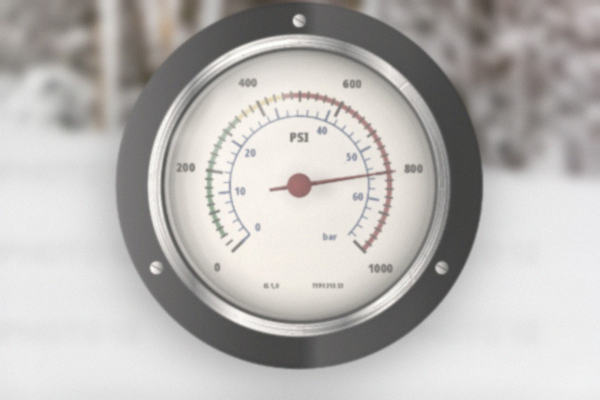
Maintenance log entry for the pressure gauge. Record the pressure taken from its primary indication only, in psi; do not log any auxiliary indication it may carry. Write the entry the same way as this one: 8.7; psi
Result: 800; psi
